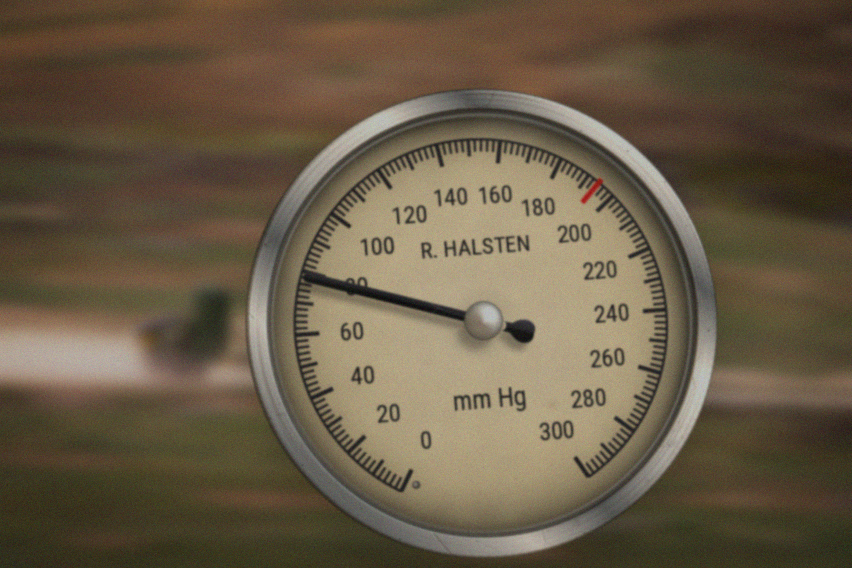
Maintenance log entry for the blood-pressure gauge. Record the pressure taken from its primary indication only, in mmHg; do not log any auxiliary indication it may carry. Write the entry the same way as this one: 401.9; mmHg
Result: 78; mmHg
